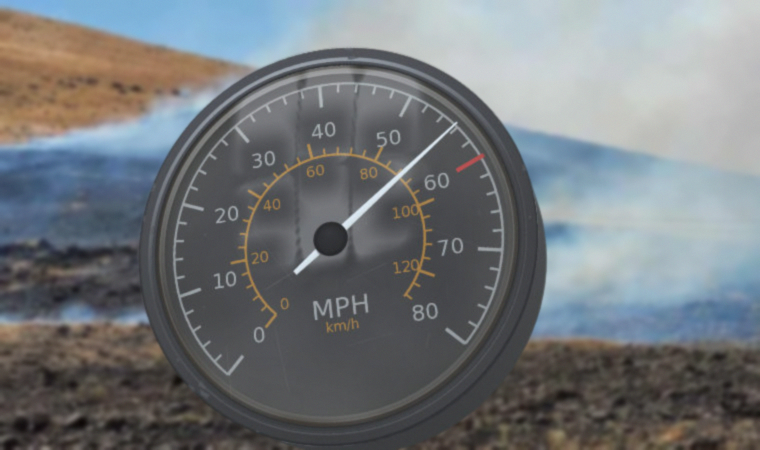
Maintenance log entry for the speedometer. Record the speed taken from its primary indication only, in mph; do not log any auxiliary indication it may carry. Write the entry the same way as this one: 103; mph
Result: 56; mph
